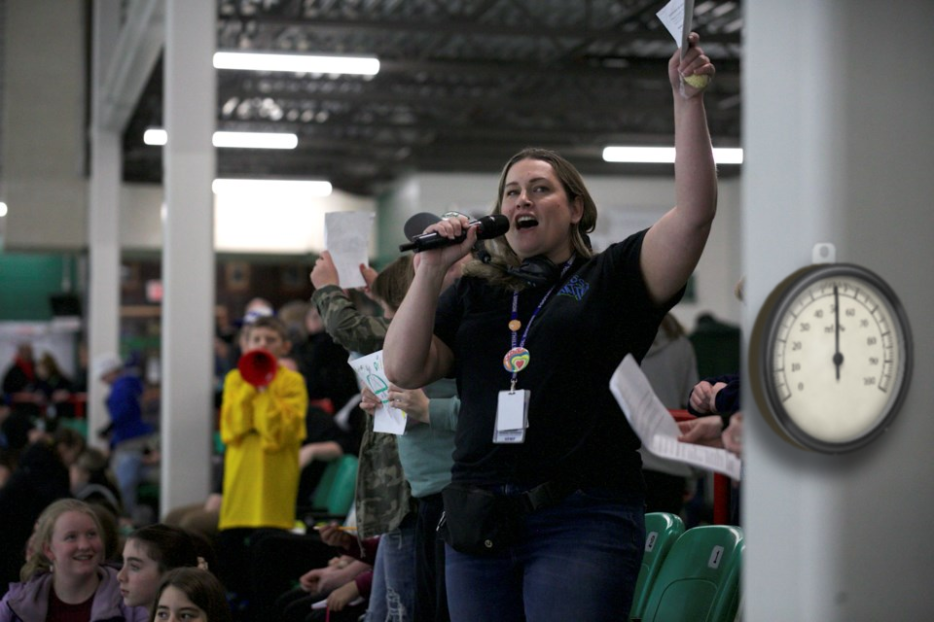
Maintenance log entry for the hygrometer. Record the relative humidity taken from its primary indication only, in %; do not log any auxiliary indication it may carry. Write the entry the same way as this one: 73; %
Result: 50; %
